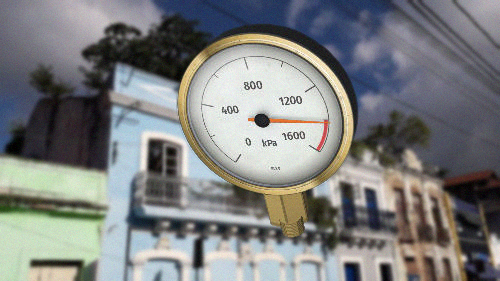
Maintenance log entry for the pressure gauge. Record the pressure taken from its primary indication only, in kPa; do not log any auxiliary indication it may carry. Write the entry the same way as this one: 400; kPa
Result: 1400; kPa
